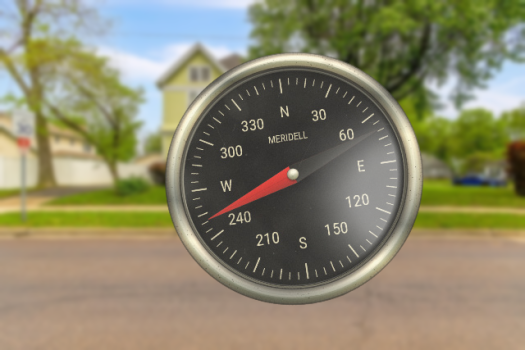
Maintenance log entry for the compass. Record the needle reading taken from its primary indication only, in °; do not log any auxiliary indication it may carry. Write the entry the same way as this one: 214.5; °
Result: 250; °
